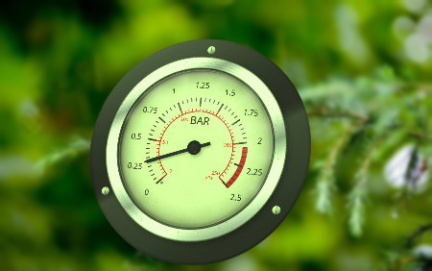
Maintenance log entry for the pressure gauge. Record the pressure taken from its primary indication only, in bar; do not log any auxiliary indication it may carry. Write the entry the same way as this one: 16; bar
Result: 0.25; bar
